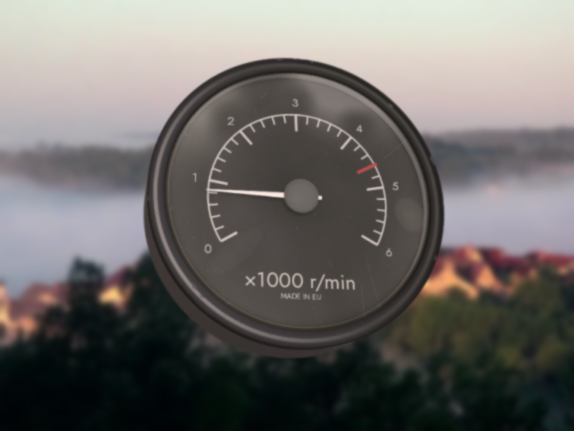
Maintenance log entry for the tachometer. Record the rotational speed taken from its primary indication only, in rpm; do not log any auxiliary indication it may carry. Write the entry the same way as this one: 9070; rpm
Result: 800; rpm
